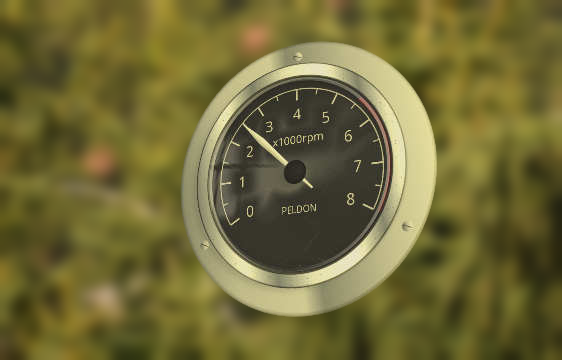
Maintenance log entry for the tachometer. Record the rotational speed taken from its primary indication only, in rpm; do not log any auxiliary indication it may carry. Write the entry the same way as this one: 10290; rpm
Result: 2500; rpm
